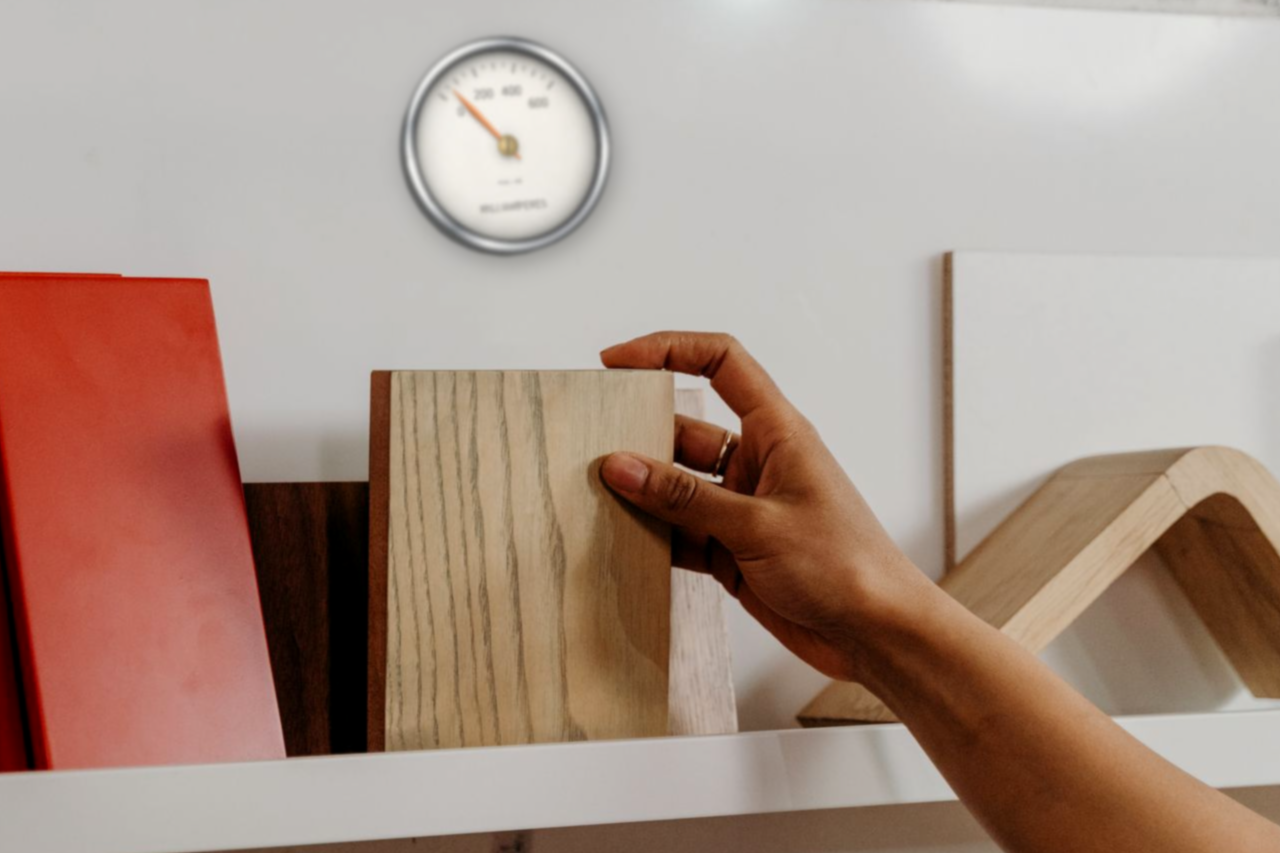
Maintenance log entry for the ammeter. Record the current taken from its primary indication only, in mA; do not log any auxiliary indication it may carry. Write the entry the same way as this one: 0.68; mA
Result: 50; mA
